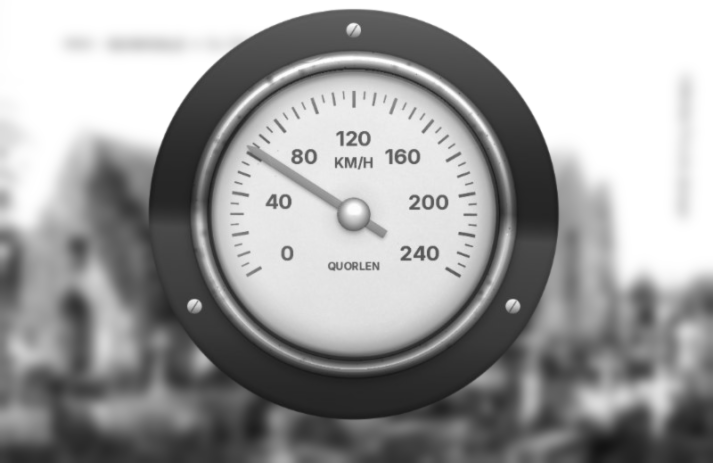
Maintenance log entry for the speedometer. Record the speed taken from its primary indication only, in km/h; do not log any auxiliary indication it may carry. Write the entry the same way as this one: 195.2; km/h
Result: 62.5; km/h
